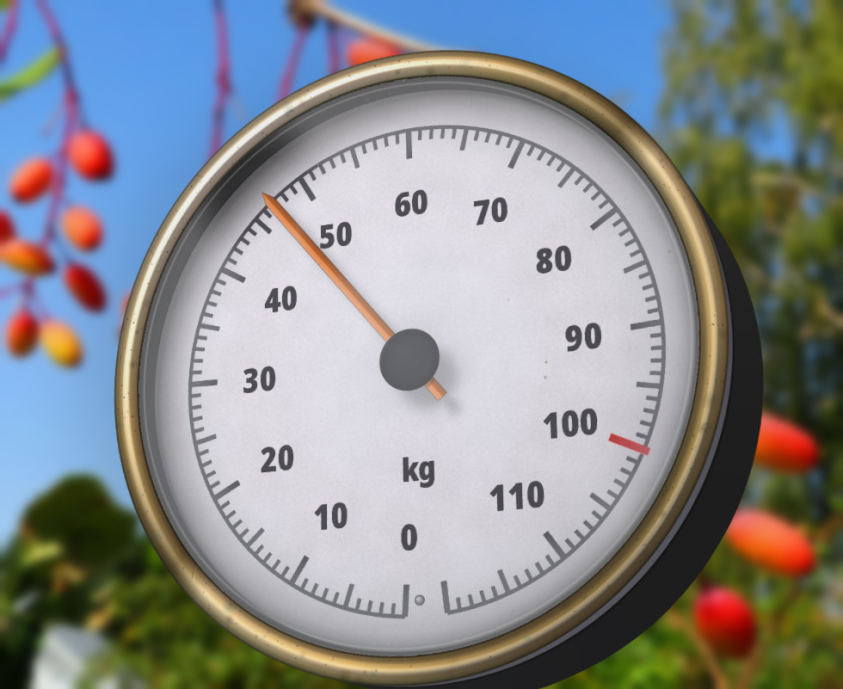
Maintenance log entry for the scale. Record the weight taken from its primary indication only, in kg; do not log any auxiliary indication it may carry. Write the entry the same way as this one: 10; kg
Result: 47; kg
